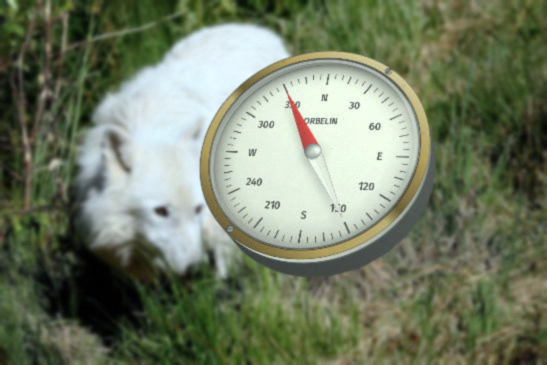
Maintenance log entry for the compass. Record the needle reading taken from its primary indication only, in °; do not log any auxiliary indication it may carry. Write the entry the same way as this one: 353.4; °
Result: 330; °
